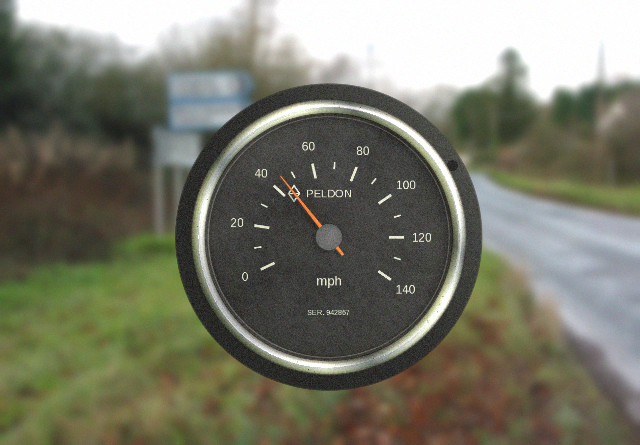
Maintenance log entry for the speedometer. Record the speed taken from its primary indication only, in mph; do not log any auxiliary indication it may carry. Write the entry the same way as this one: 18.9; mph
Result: 45; mph
